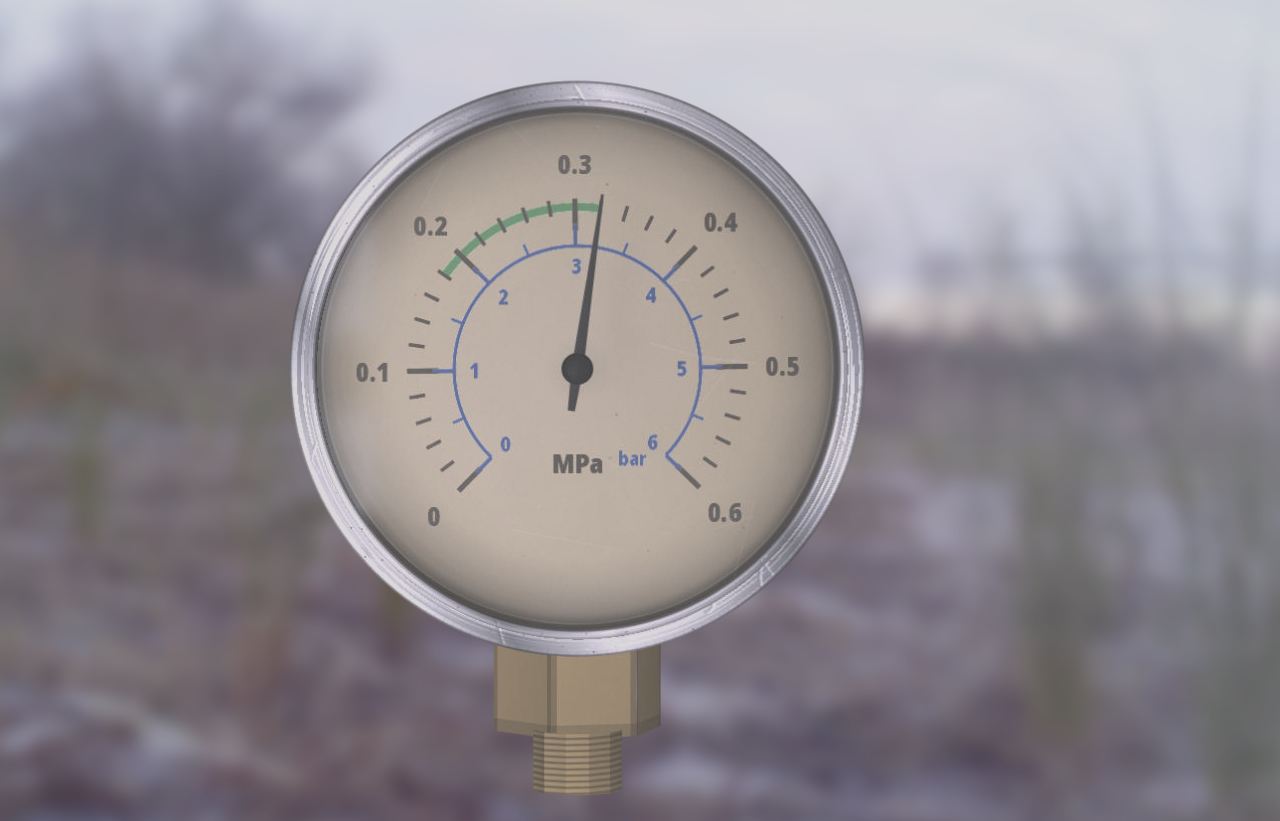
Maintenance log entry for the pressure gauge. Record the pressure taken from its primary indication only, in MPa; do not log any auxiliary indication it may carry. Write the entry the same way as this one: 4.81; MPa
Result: 0.32; MPa
